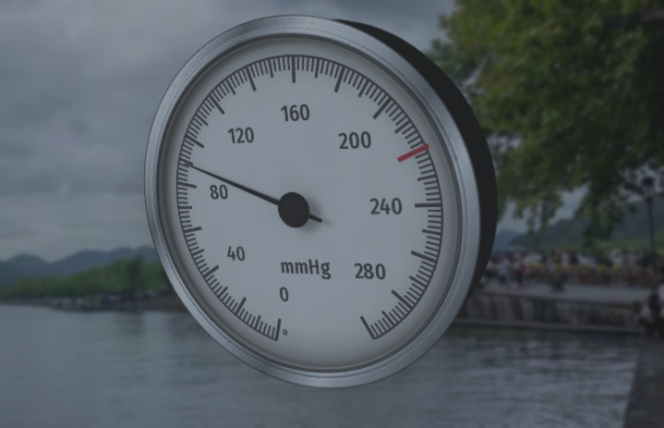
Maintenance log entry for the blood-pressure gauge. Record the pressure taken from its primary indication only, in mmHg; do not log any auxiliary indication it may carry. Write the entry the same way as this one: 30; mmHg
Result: 90; mmHg
